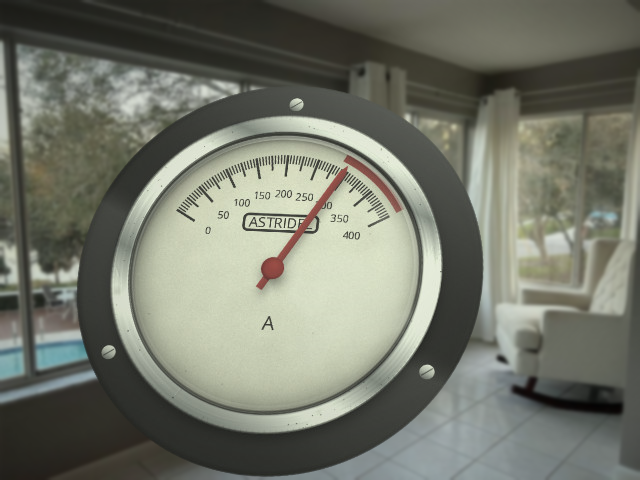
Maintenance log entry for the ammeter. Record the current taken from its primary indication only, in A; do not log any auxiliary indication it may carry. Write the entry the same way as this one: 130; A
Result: 300; A
